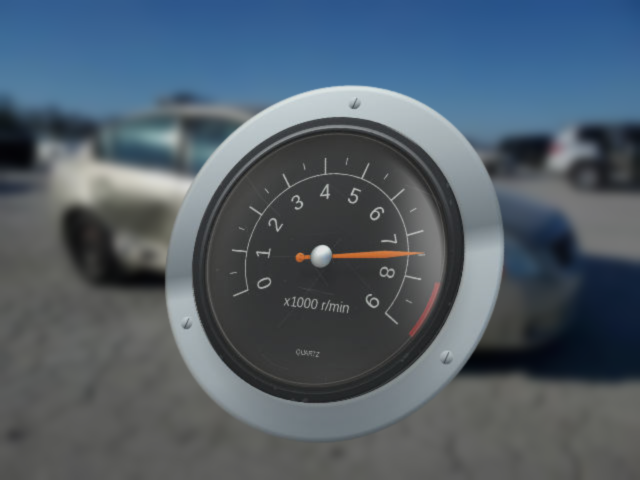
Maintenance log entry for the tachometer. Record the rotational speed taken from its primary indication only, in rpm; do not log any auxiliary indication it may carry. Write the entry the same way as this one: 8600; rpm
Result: 7500; rpm
